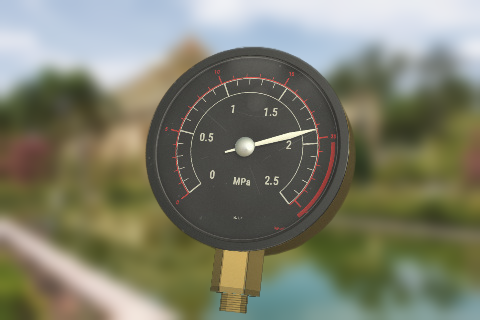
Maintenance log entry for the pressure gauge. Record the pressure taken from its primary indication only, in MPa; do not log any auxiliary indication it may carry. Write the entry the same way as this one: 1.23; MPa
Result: 1.9; MPa
